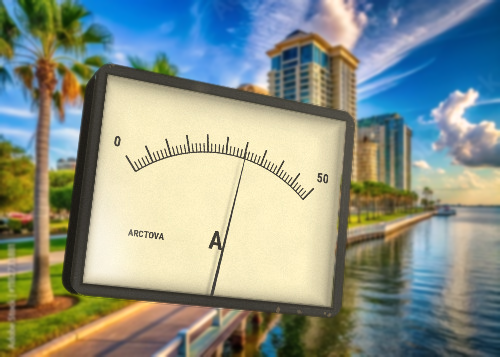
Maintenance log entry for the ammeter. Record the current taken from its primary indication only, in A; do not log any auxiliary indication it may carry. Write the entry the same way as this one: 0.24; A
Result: 30; A
